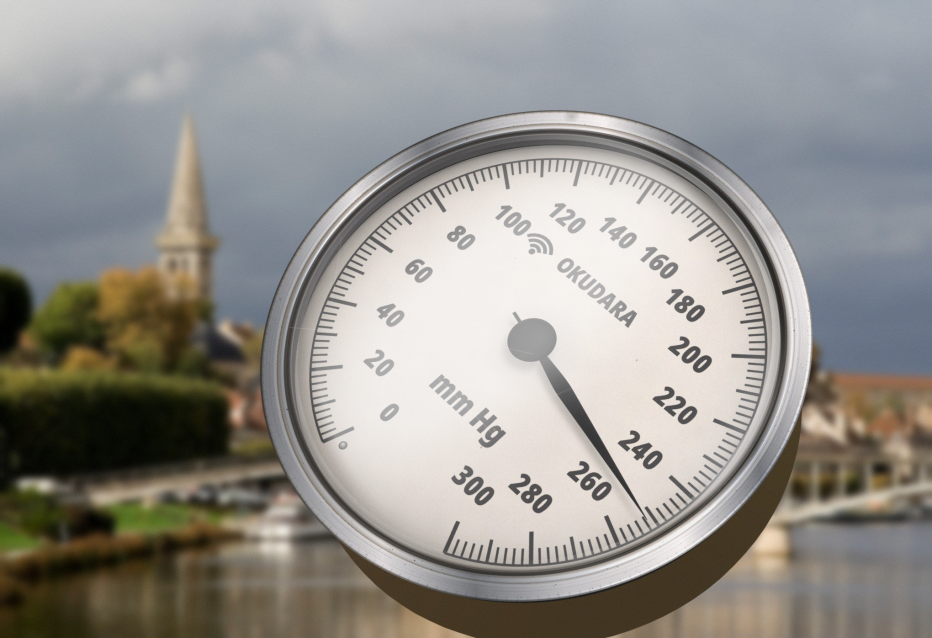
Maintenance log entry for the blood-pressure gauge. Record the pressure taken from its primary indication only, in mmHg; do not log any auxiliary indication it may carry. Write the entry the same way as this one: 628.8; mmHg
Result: 252; mmHg
